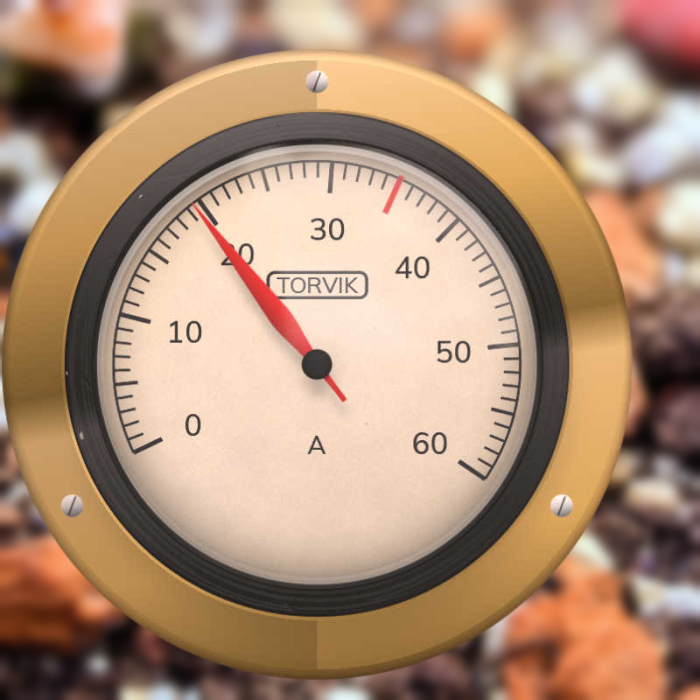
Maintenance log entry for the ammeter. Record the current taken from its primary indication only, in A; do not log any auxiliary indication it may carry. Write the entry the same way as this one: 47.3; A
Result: 19.5; A
